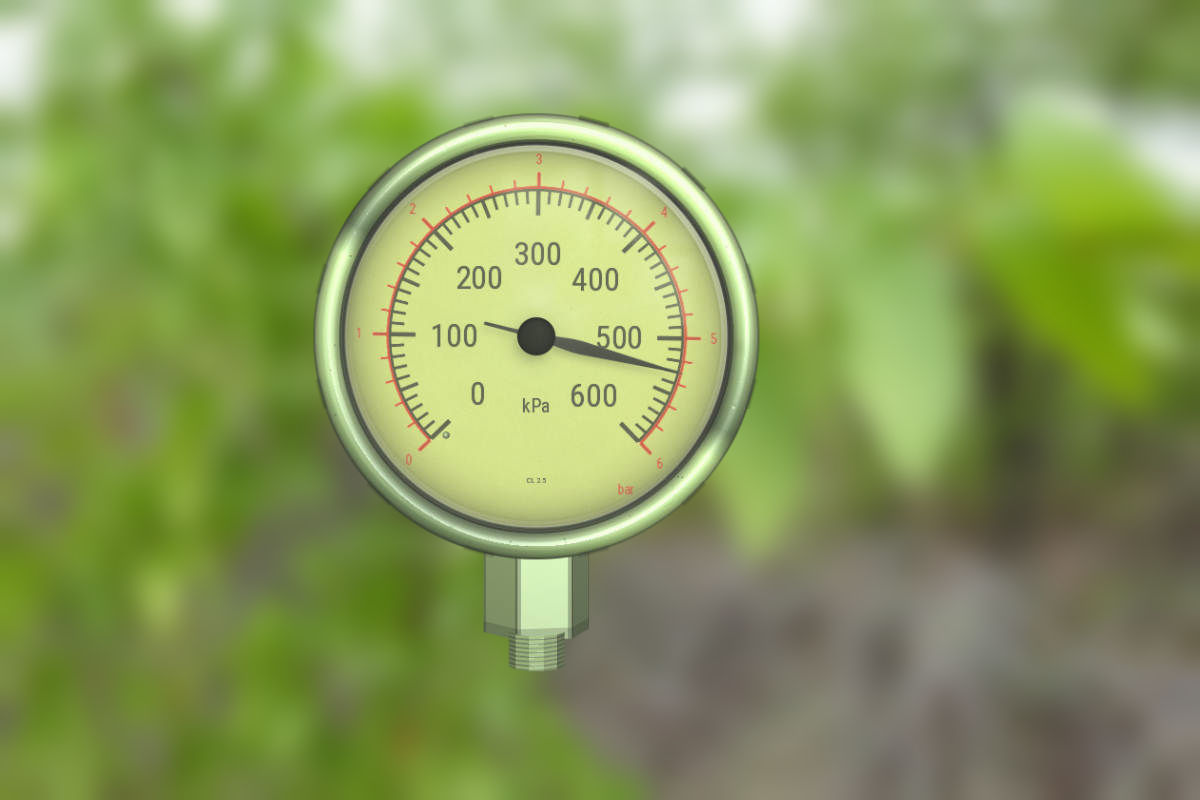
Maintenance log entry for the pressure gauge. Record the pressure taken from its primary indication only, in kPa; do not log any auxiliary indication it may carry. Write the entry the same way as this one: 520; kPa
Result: 530; kPa
